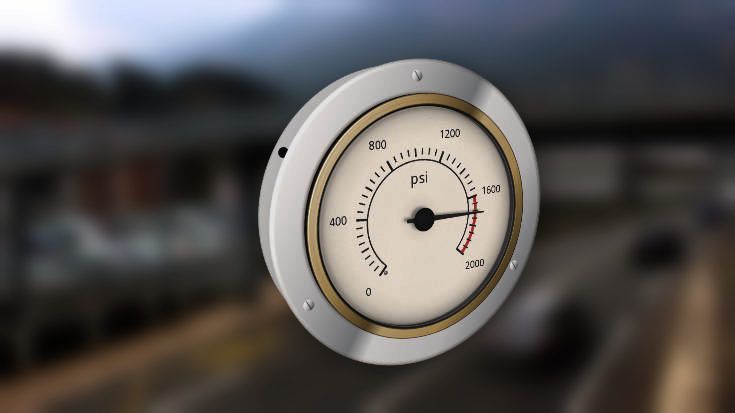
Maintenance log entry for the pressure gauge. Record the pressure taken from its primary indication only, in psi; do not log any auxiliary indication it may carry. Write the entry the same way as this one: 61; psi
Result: 1700; psi
